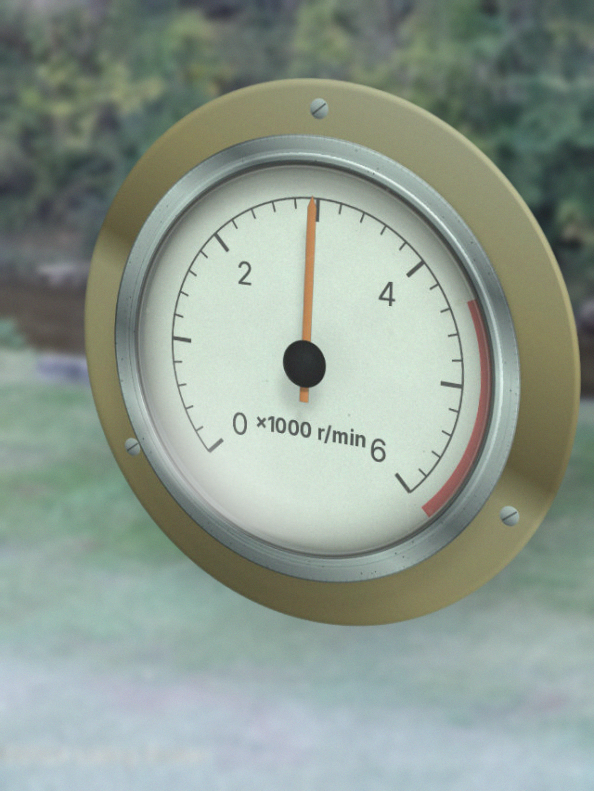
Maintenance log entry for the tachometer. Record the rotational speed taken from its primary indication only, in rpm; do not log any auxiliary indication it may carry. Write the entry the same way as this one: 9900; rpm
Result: 3000; rpm
